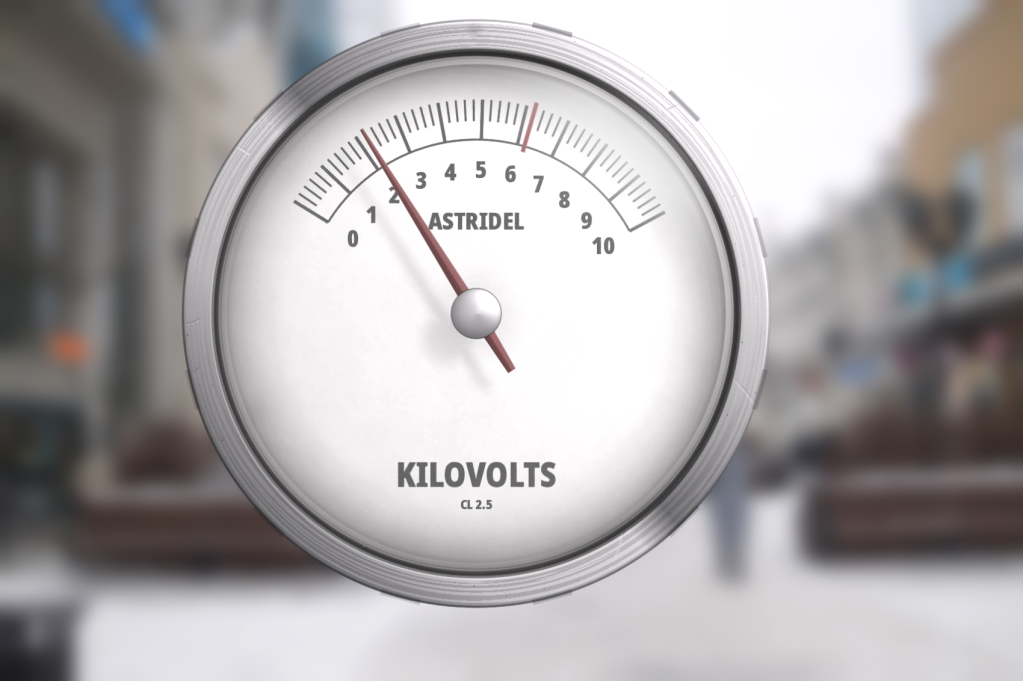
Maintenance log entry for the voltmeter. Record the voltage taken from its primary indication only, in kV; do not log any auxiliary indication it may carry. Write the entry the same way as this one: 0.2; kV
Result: 2.2; kV
